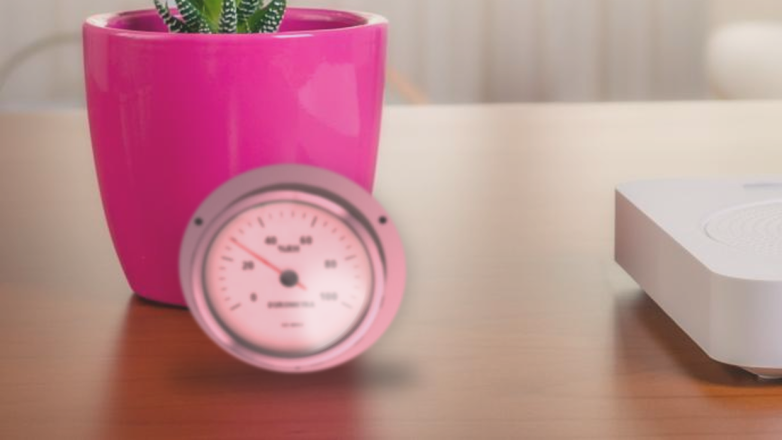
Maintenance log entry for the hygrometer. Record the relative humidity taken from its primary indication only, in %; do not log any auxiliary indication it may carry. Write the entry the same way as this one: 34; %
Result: 28; %
